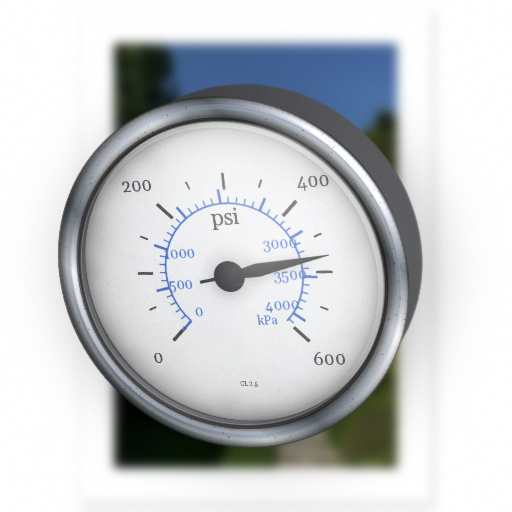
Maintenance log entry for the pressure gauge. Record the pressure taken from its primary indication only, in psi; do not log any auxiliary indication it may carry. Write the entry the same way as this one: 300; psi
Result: 475; psi
